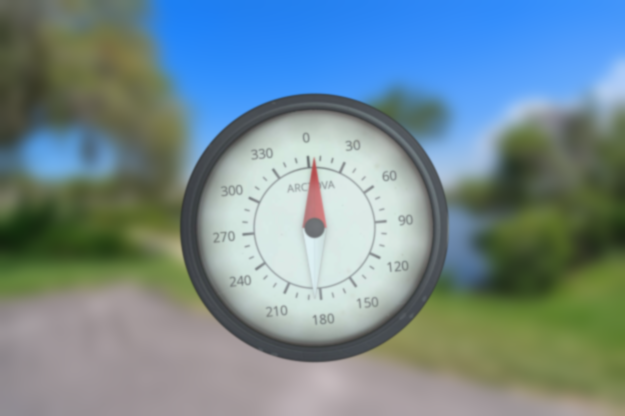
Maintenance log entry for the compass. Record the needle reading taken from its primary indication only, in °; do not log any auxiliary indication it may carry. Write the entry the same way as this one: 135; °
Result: 5; °
